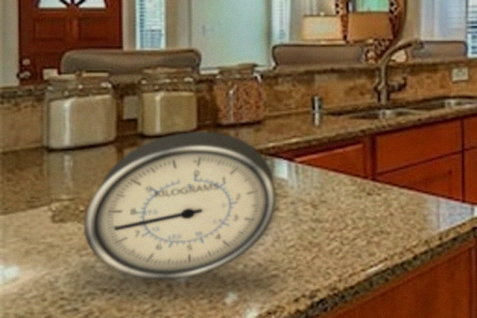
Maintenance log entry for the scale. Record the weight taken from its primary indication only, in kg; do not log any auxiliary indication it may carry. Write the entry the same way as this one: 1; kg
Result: 7.5; kg
